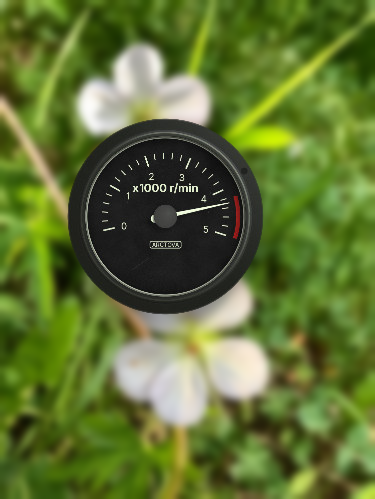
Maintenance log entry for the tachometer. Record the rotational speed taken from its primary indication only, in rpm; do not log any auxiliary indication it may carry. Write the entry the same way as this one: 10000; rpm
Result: 4300; rpm
